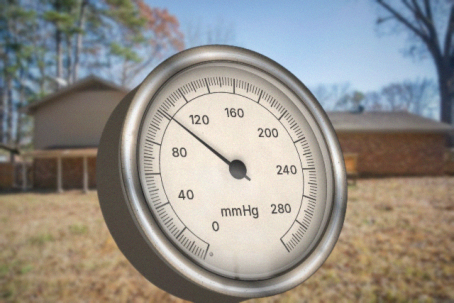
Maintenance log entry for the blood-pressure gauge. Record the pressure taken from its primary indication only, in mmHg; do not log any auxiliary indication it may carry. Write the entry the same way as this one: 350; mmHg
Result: 100; mmHg
